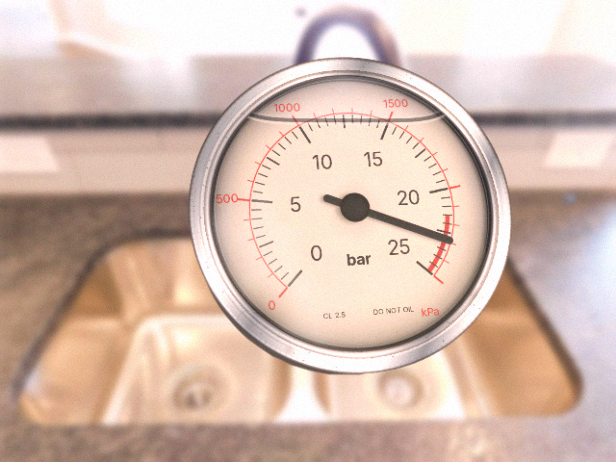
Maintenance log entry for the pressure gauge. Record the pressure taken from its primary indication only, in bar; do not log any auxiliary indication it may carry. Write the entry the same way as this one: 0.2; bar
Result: 23; bar
